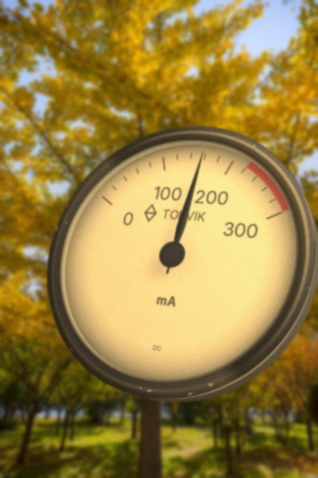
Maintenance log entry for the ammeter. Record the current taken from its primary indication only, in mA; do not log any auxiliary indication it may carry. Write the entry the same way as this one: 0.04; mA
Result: 160; mA
